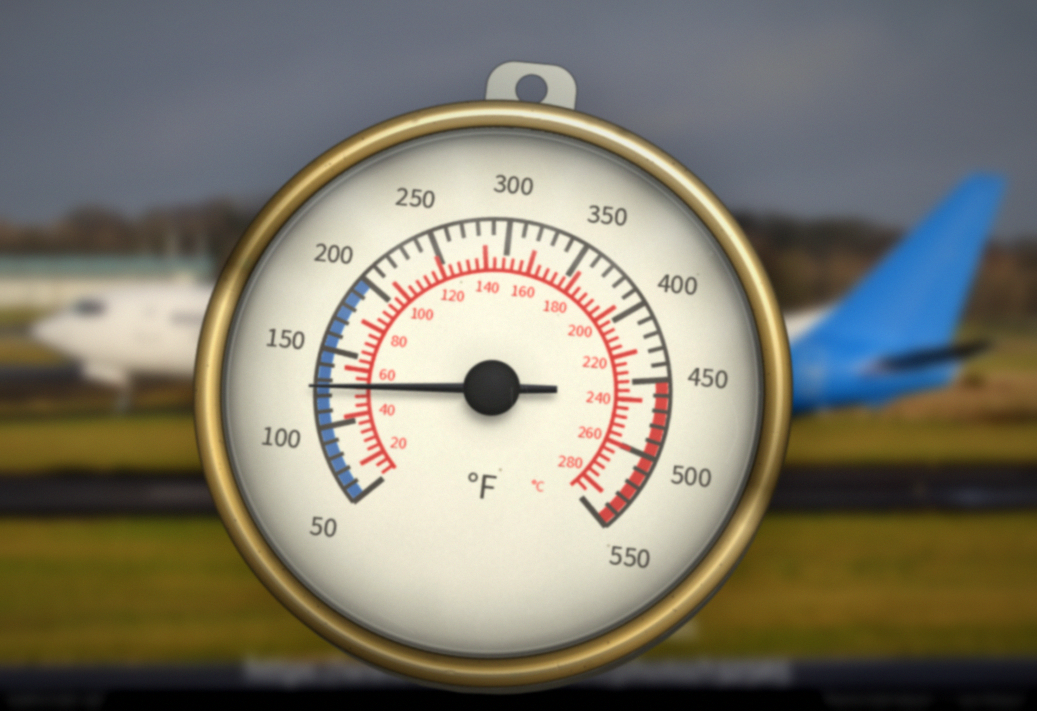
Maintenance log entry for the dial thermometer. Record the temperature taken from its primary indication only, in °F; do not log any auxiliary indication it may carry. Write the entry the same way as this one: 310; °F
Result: 125; °F
